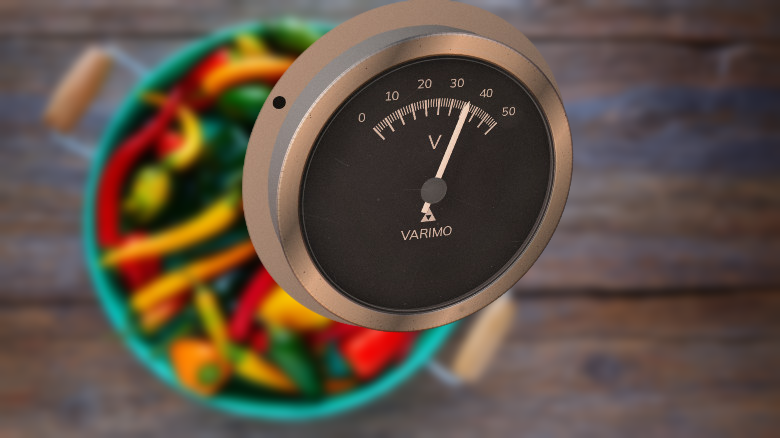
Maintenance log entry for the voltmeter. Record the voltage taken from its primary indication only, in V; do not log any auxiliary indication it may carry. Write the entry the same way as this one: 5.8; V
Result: 35; V
